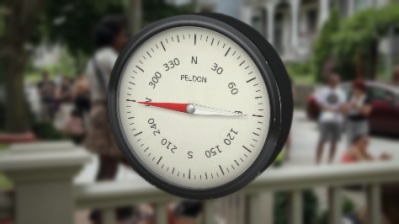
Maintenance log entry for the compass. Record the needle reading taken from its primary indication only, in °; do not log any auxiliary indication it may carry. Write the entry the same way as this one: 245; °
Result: 270; °
